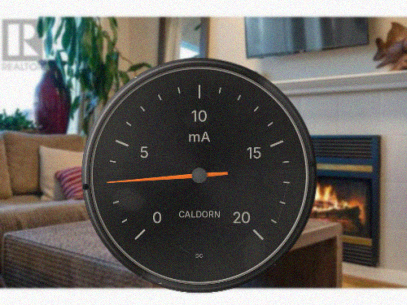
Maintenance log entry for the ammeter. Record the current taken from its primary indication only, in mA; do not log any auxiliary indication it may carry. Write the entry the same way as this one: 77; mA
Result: 3; mA
